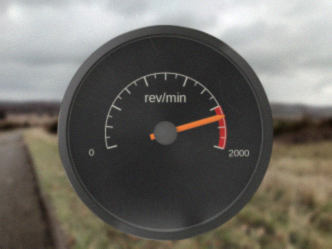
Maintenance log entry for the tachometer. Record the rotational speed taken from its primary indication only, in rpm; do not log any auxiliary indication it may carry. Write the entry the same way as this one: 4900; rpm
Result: 1700; rpm
